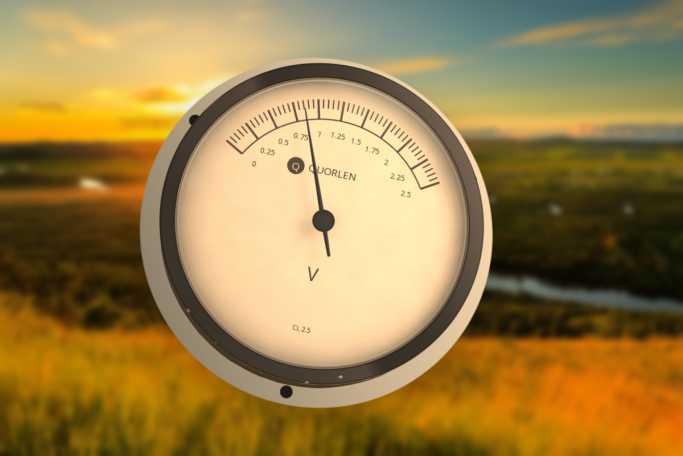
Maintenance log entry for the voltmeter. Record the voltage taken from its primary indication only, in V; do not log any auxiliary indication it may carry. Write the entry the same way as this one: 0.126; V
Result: 0.85; V
